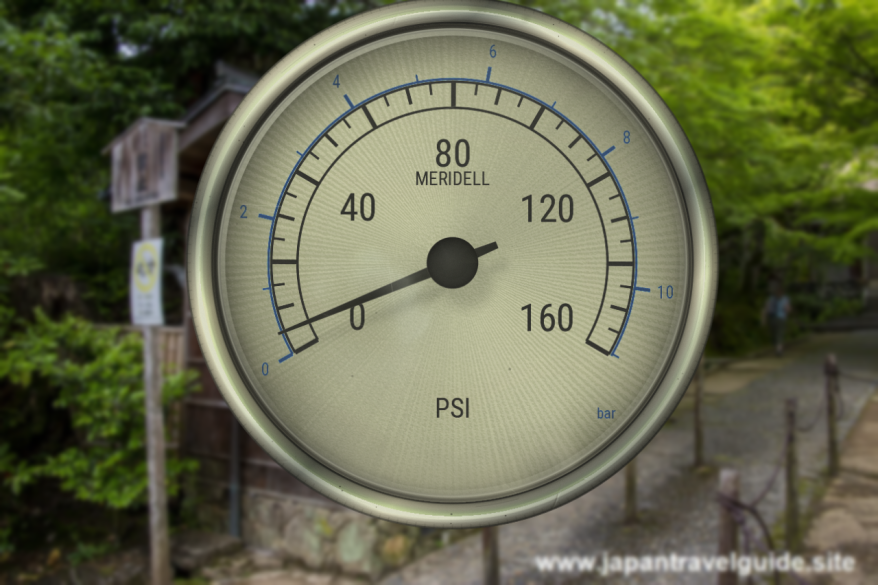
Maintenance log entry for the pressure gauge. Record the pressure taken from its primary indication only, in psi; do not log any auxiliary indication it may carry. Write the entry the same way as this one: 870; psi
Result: 5; psi
